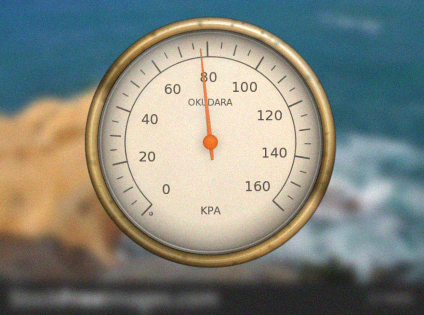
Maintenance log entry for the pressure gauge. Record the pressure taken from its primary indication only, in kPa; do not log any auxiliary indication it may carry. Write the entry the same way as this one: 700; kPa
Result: 77.5; kPa
